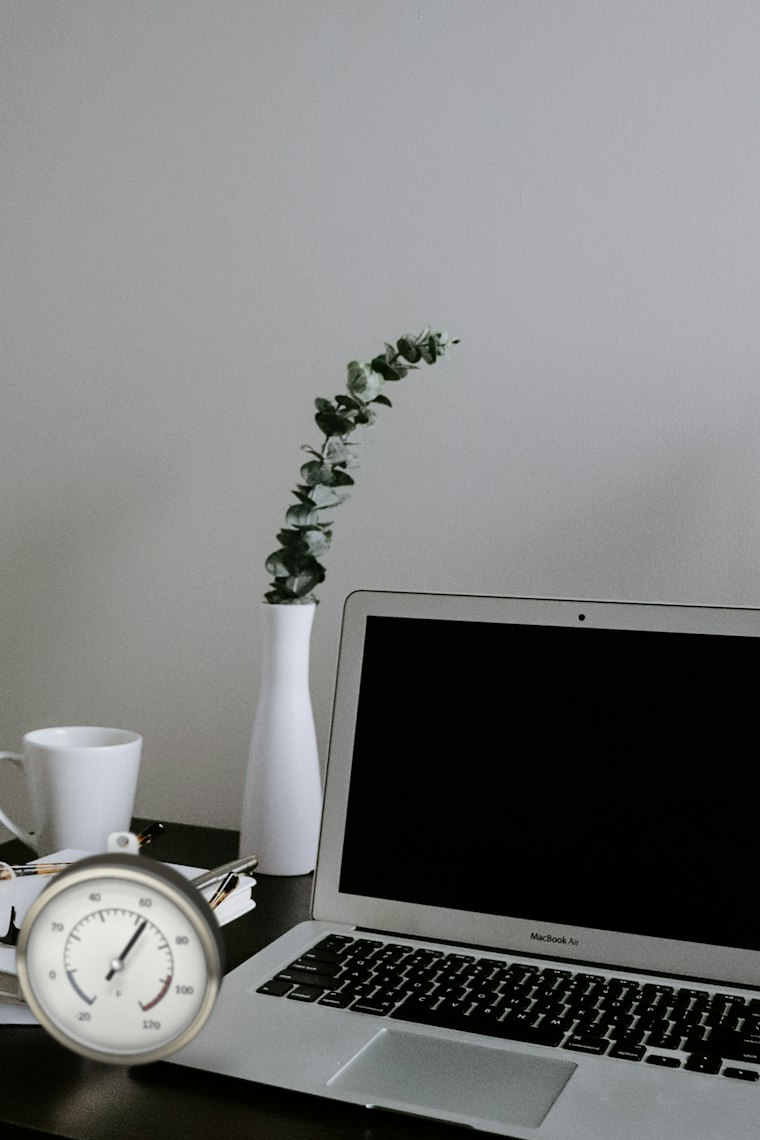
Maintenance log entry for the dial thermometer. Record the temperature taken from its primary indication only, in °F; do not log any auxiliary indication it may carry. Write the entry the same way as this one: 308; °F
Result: 64; °F
